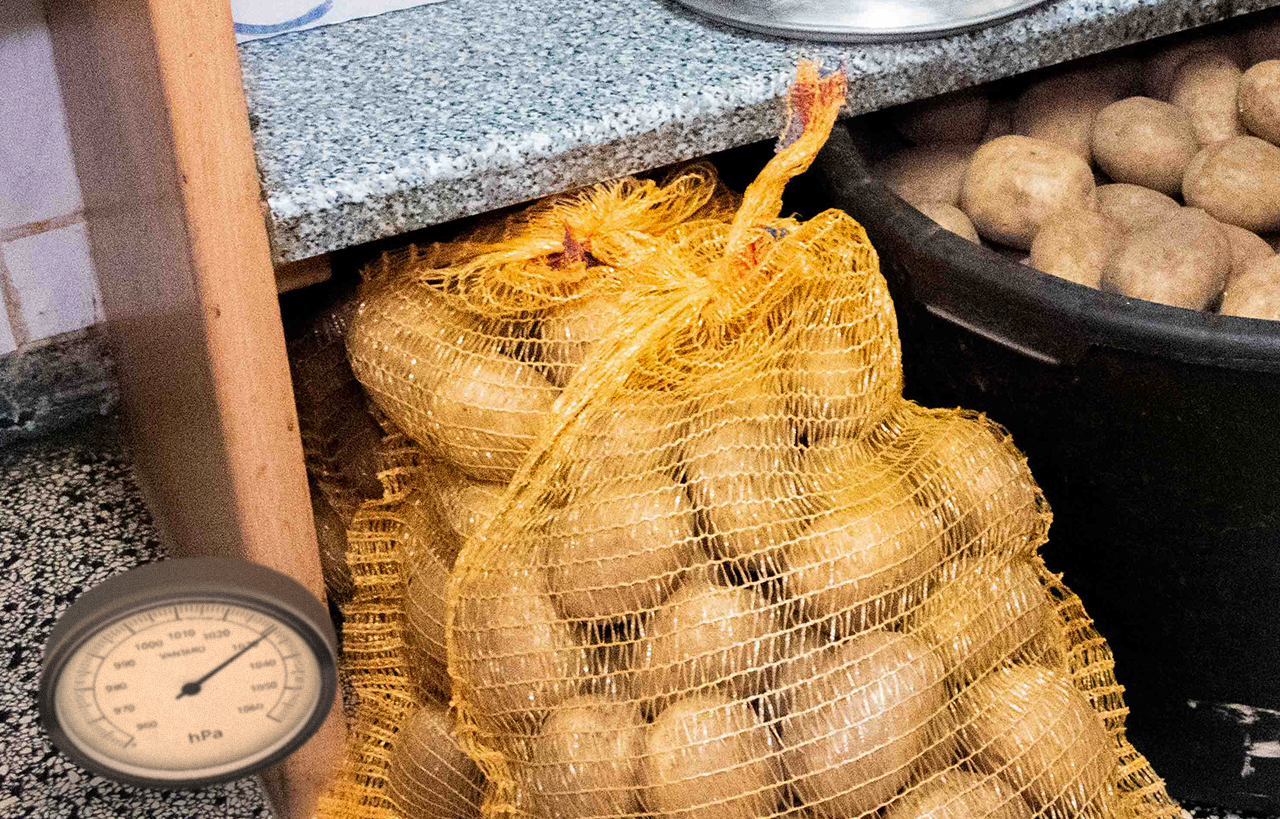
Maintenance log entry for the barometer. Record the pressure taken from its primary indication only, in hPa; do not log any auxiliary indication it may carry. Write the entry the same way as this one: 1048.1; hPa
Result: 1030; hPa
